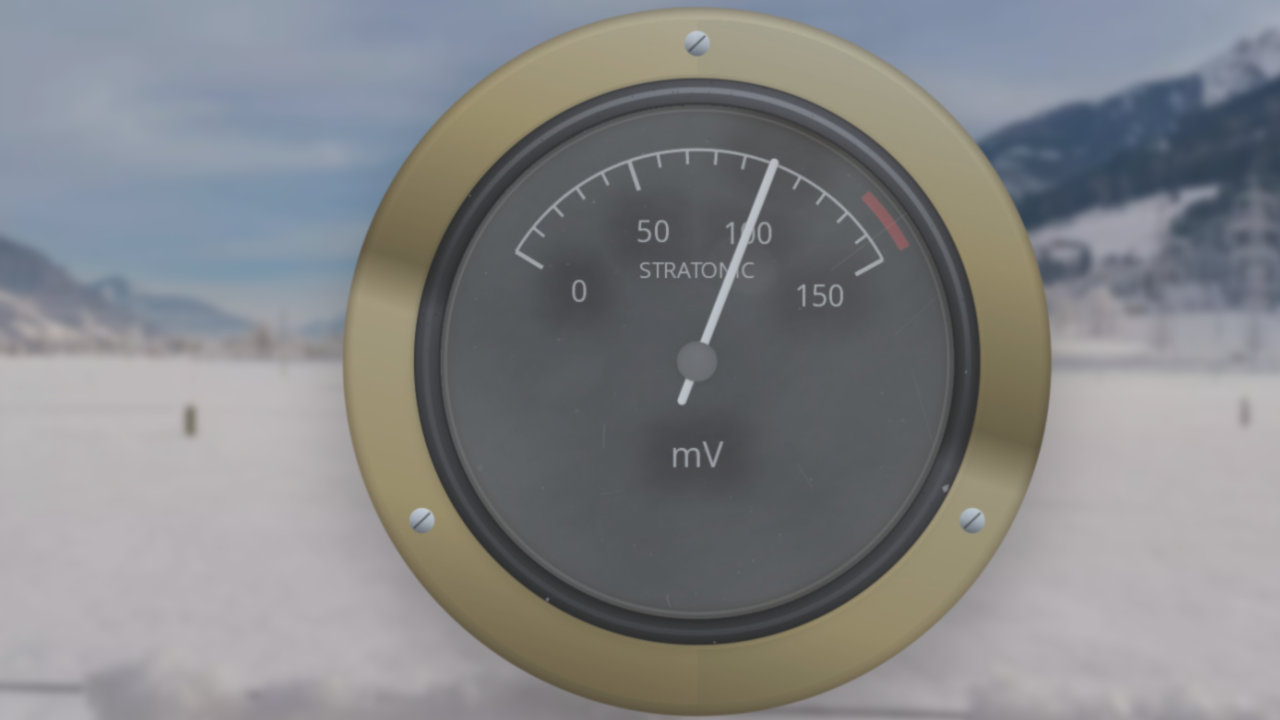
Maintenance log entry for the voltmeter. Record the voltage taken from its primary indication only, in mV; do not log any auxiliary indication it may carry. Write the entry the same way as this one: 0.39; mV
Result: 100; mV
